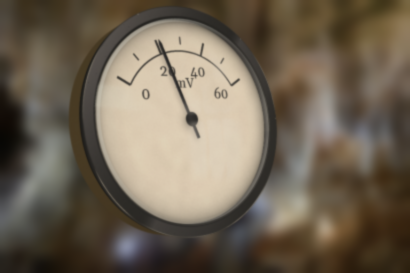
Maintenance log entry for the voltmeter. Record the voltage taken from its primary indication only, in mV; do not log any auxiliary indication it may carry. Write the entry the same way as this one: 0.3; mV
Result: 20; mV
